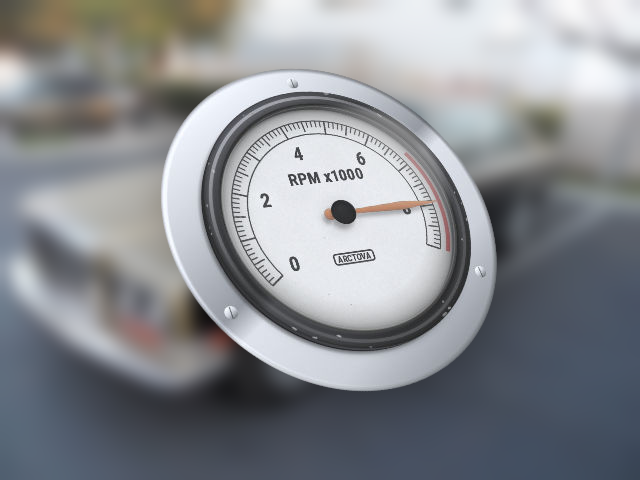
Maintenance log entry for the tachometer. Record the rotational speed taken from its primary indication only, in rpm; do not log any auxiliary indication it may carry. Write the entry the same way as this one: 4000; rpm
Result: 8000; rpm
